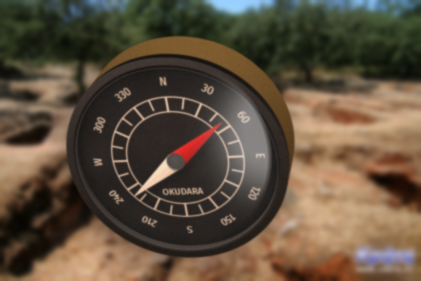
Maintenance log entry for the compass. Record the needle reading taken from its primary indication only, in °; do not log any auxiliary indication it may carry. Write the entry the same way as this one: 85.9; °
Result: 52.5; °
